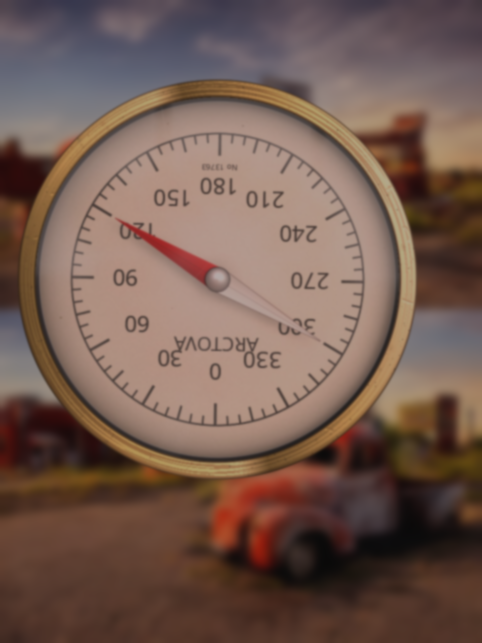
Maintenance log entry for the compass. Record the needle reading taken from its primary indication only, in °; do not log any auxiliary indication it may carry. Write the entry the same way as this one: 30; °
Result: 120; °
